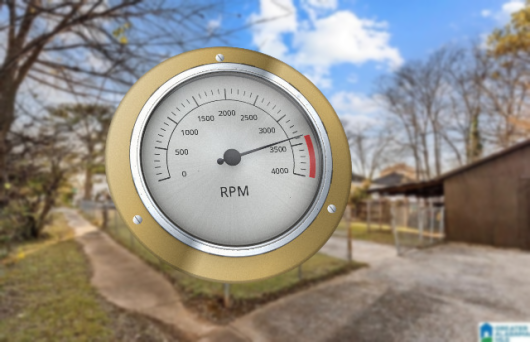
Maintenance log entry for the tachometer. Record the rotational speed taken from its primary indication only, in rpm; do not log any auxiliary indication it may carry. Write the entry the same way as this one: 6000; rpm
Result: 3400; rpm
